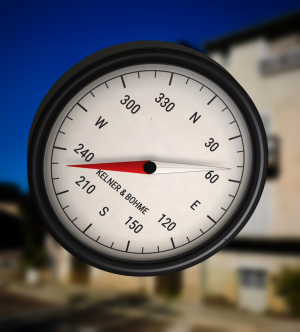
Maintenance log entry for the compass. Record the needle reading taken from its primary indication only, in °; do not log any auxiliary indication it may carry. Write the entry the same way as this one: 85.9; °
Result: 230; °
